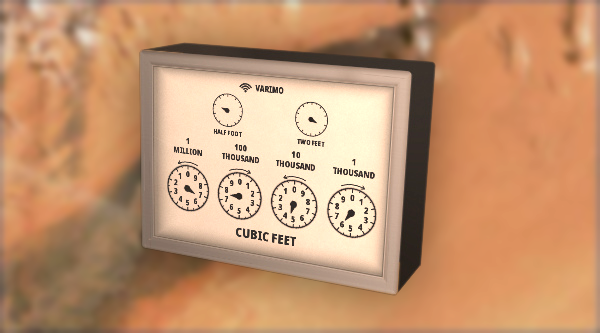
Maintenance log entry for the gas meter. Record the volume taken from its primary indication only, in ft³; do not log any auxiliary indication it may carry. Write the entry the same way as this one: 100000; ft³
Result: 674600; ft³
